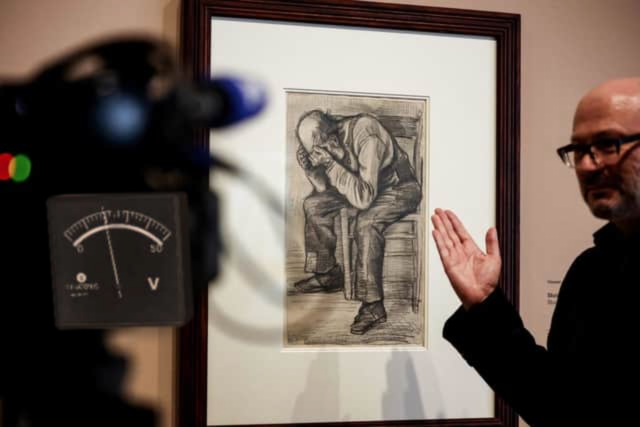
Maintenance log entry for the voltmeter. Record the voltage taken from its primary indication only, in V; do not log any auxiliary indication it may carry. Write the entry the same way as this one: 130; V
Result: 20; V
